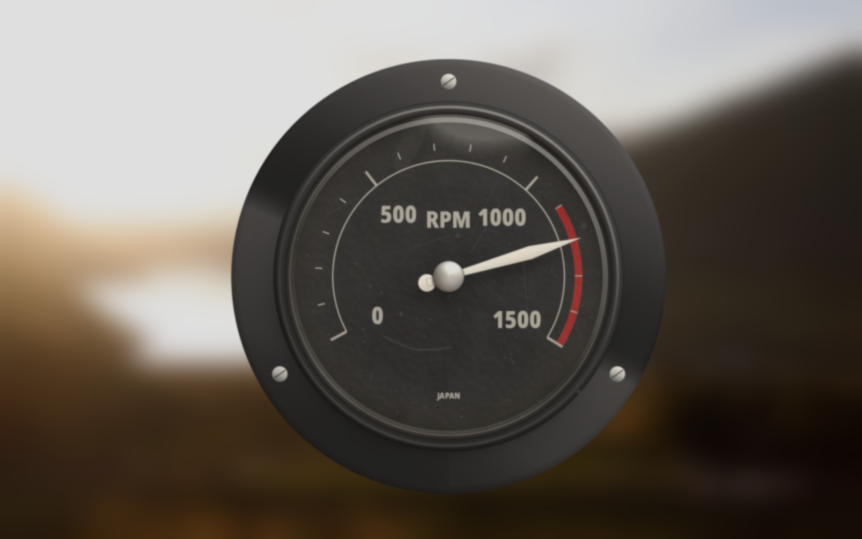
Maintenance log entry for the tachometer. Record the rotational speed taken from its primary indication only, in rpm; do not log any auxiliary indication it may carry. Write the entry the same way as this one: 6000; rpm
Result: 1200; rpm
